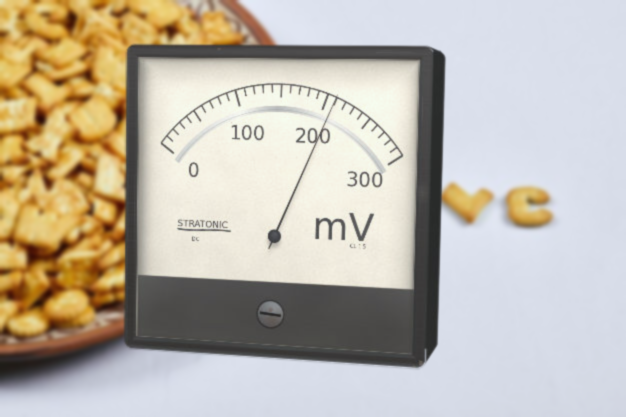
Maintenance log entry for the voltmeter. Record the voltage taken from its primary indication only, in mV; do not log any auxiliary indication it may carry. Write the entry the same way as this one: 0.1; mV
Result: 210; mV
